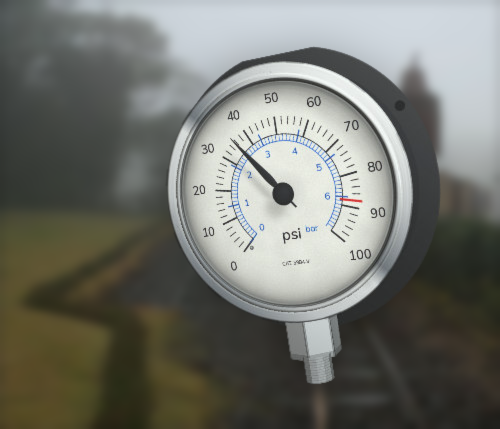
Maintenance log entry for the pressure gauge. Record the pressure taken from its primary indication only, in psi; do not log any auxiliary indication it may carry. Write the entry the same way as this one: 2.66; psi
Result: 36; psi
